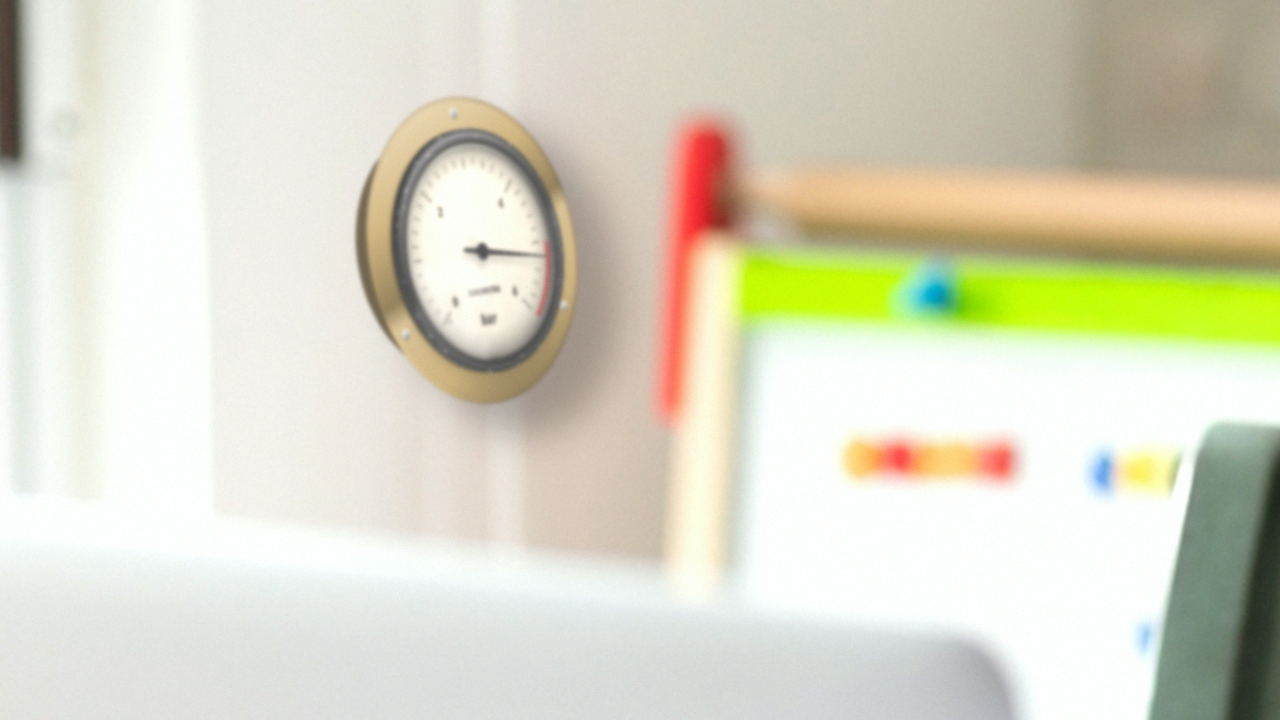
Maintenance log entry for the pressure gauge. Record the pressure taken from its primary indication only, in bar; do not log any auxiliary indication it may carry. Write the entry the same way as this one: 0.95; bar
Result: 5.2; bar
